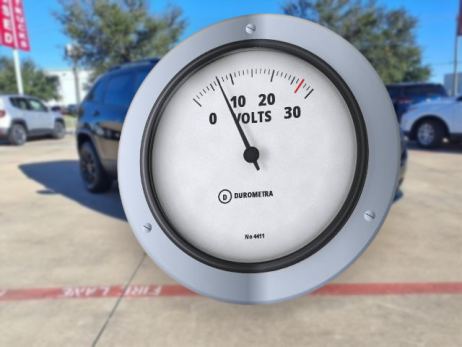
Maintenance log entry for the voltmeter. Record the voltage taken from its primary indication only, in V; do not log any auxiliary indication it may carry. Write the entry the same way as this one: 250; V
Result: 7; V
